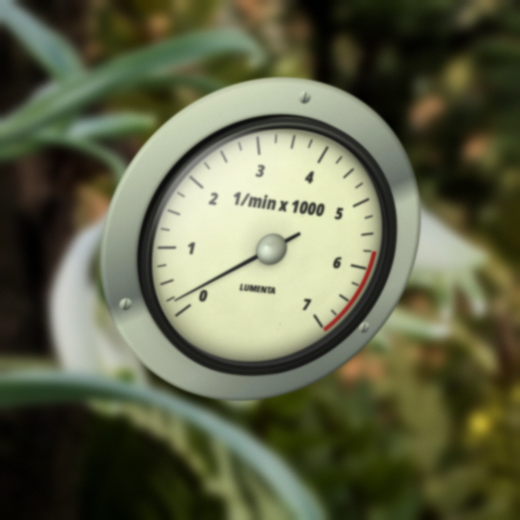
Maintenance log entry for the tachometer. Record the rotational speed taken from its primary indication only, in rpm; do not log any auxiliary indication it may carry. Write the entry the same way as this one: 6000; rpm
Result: 250; rpm
